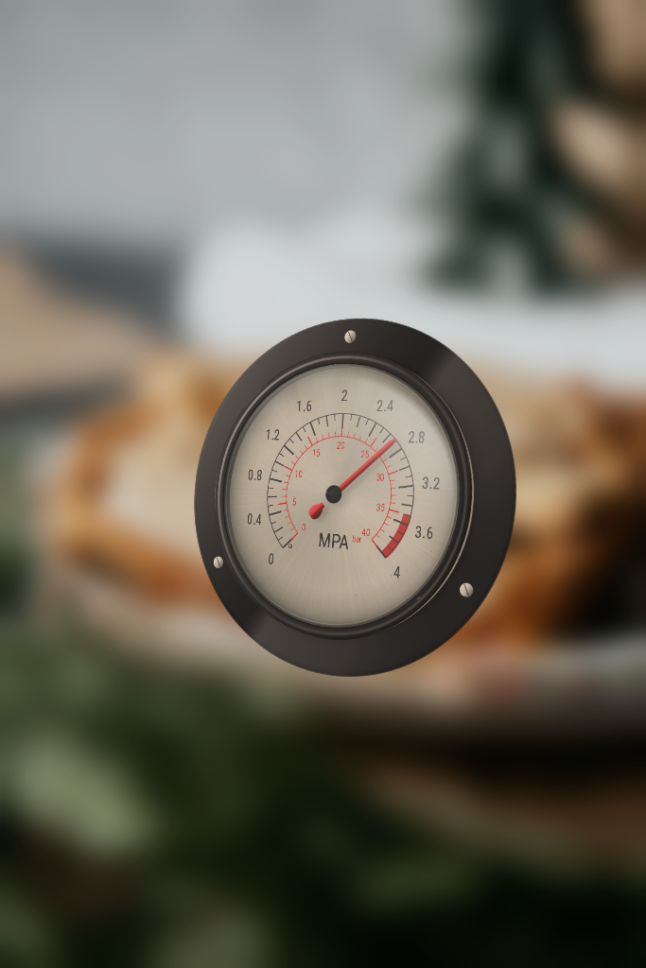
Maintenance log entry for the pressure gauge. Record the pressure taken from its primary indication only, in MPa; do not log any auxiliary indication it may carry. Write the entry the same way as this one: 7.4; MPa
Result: 2.7; MPa
